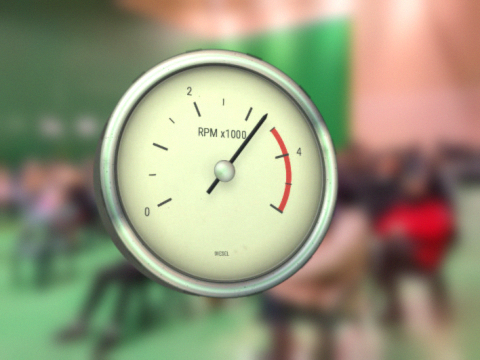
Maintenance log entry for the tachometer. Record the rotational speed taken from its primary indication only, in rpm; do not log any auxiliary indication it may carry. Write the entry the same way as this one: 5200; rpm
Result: 3250; rpm
